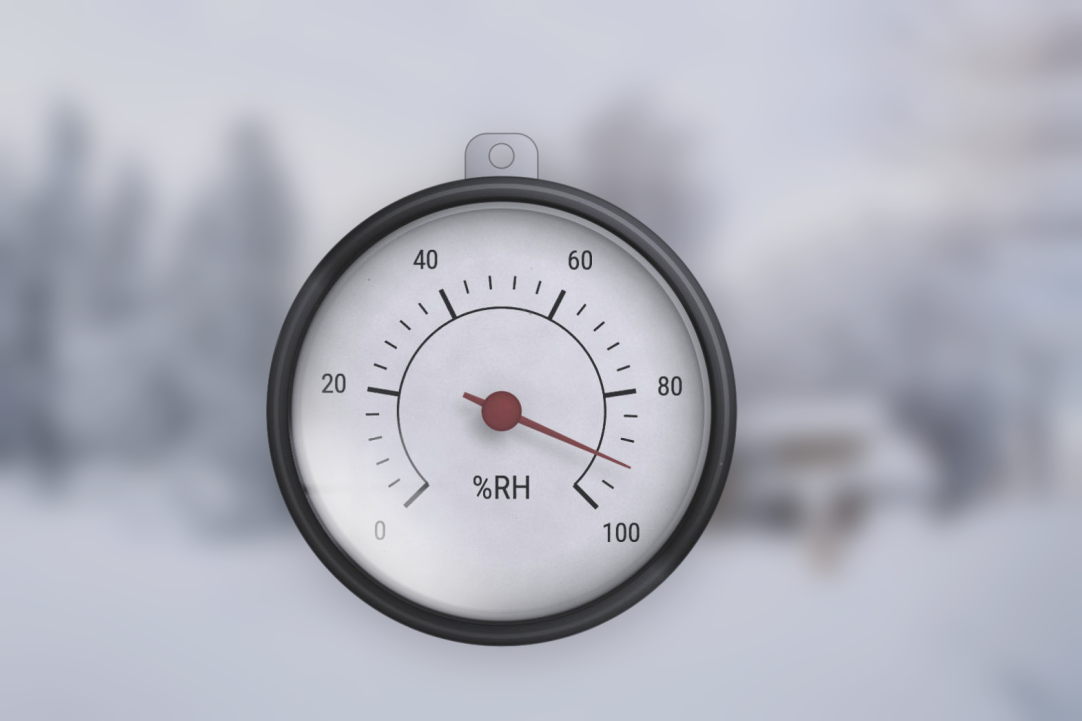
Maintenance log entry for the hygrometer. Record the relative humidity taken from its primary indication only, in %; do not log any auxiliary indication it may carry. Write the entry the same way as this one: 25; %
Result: 92; %
